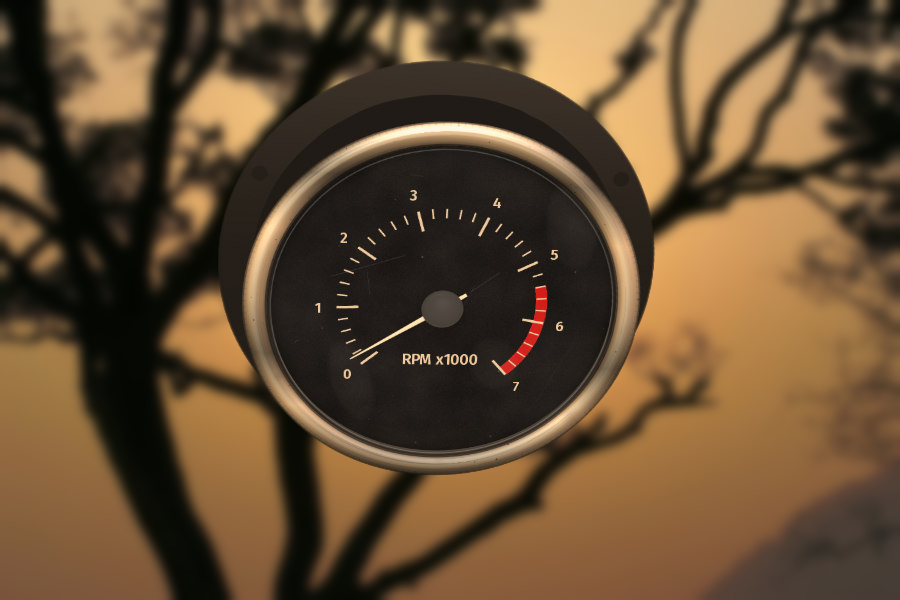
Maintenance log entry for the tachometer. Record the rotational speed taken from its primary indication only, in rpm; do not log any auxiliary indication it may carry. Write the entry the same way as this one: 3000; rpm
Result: 200; rpm
